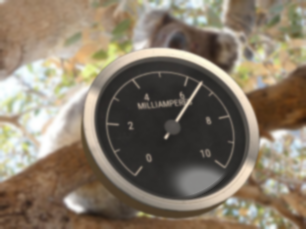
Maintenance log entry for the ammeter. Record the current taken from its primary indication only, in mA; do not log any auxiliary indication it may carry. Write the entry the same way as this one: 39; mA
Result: 6.5; mA
